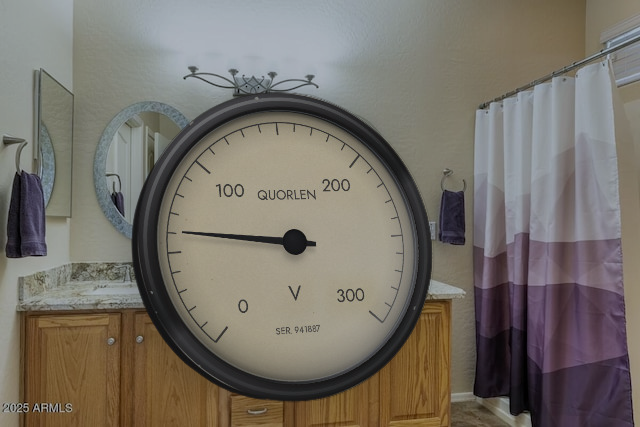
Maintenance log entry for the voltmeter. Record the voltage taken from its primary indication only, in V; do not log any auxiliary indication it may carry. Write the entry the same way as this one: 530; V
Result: 60; V
